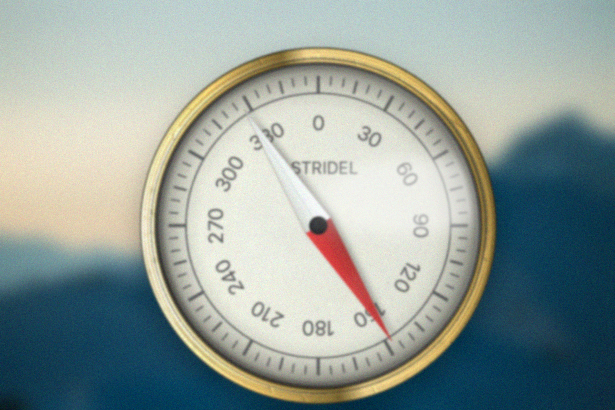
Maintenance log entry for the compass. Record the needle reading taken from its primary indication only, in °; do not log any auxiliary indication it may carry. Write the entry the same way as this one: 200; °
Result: 147.5; °
